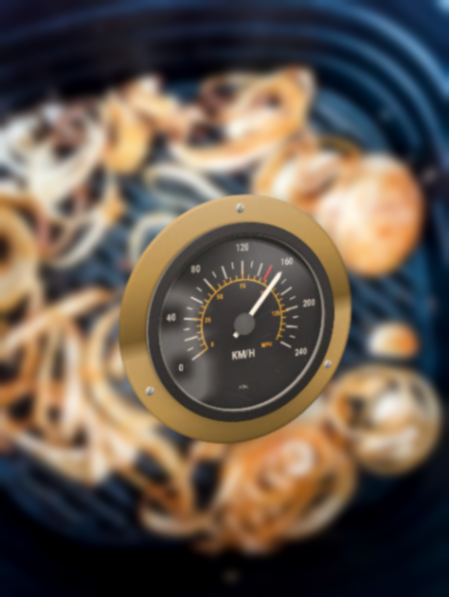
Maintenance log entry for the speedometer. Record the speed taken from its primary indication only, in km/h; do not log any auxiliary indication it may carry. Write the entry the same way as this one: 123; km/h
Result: 160; km/h
